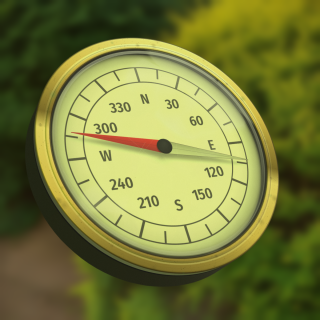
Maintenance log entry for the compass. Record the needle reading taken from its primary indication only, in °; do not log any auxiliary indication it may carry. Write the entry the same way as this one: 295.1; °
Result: 285; °
